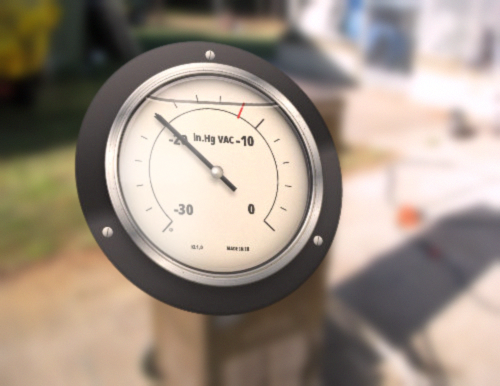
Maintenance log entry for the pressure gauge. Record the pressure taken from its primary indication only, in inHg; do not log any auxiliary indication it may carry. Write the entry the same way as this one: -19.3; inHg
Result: -20; inHg
